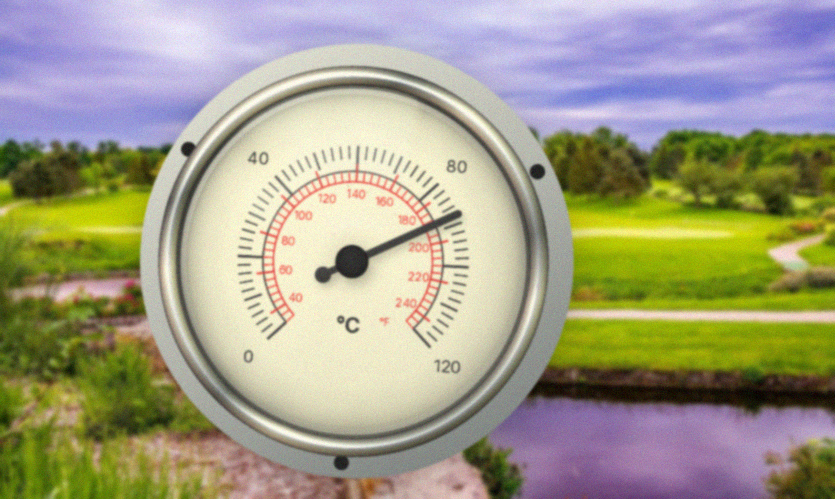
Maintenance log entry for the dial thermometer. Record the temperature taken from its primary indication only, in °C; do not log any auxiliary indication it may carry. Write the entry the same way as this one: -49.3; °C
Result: 88; °C
